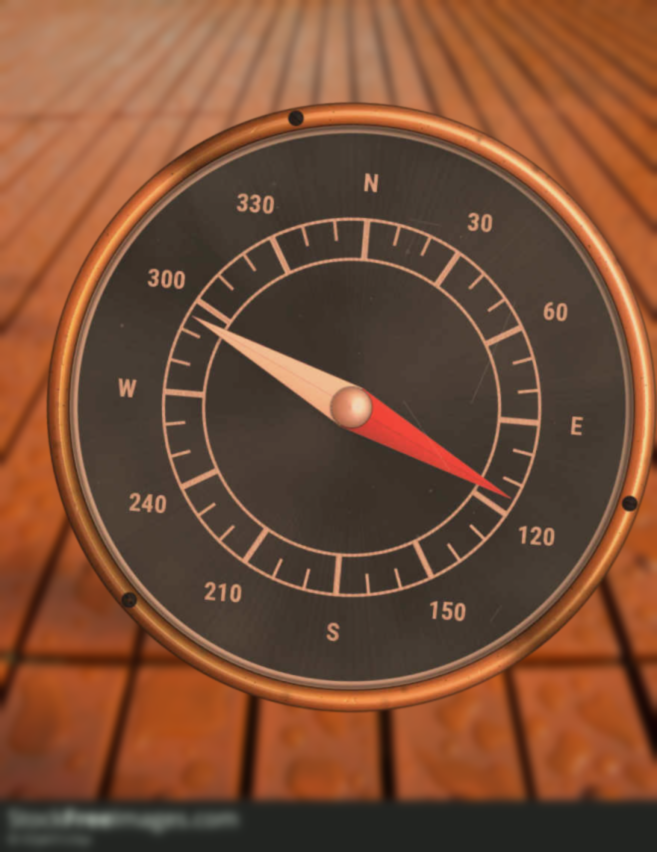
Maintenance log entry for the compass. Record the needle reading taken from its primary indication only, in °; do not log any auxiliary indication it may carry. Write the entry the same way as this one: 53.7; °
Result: 115; °
